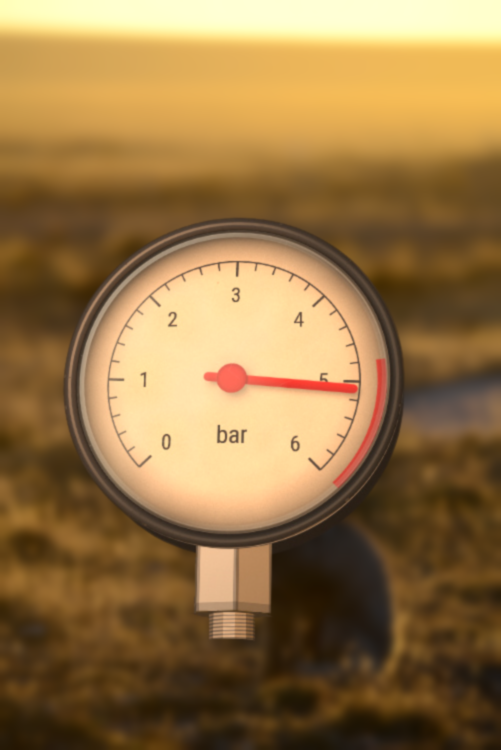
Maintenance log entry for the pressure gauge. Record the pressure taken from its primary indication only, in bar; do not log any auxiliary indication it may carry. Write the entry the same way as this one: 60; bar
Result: 5.1; bar
